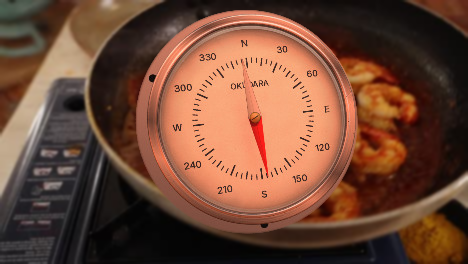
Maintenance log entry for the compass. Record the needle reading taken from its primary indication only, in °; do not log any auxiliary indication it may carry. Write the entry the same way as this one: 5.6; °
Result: 175; °
